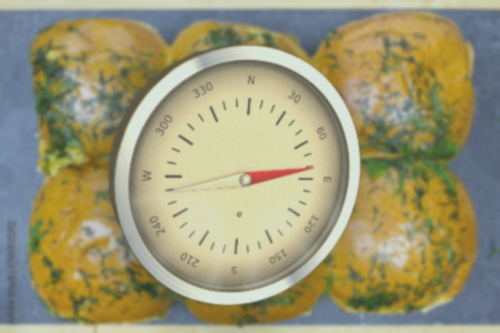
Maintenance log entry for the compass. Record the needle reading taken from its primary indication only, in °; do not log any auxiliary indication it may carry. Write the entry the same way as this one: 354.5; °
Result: 80; °
